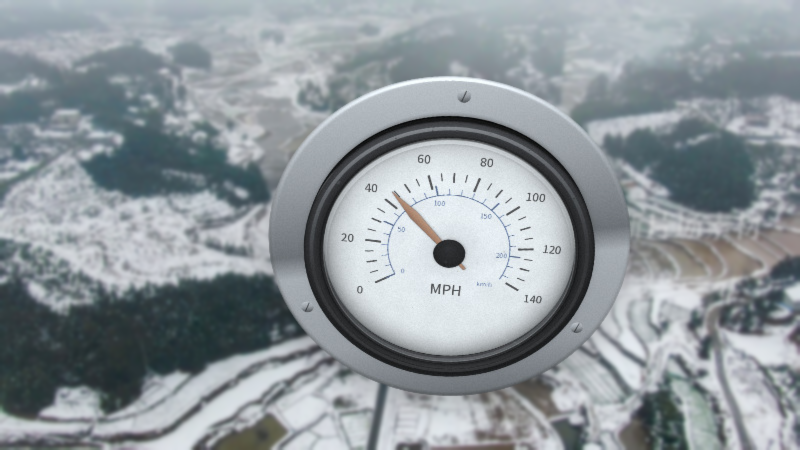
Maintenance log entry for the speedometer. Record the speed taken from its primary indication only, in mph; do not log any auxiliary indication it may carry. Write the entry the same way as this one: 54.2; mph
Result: 45; mph
